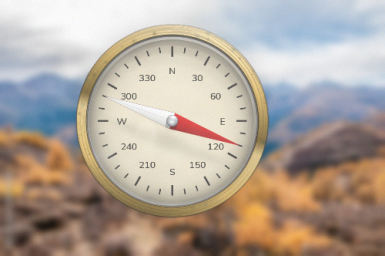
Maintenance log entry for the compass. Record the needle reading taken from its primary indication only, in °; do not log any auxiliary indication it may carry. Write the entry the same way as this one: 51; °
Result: 110; °
